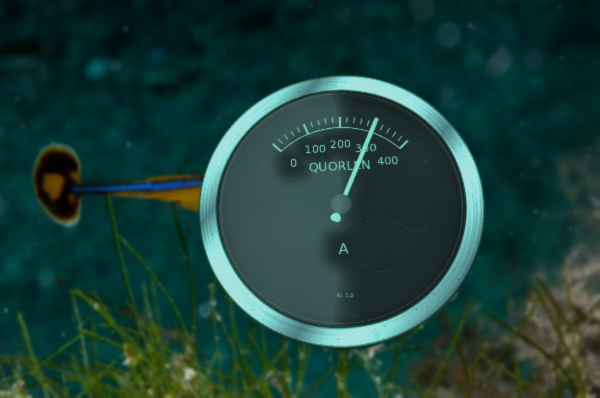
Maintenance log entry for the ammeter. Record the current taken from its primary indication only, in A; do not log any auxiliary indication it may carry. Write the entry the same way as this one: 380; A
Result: 300; A
